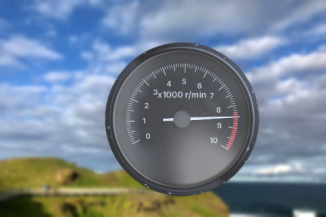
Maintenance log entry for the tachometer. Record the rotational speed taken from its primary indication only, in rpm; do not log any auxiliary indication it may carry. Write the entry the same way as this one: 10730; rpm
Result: 8500; rpm
